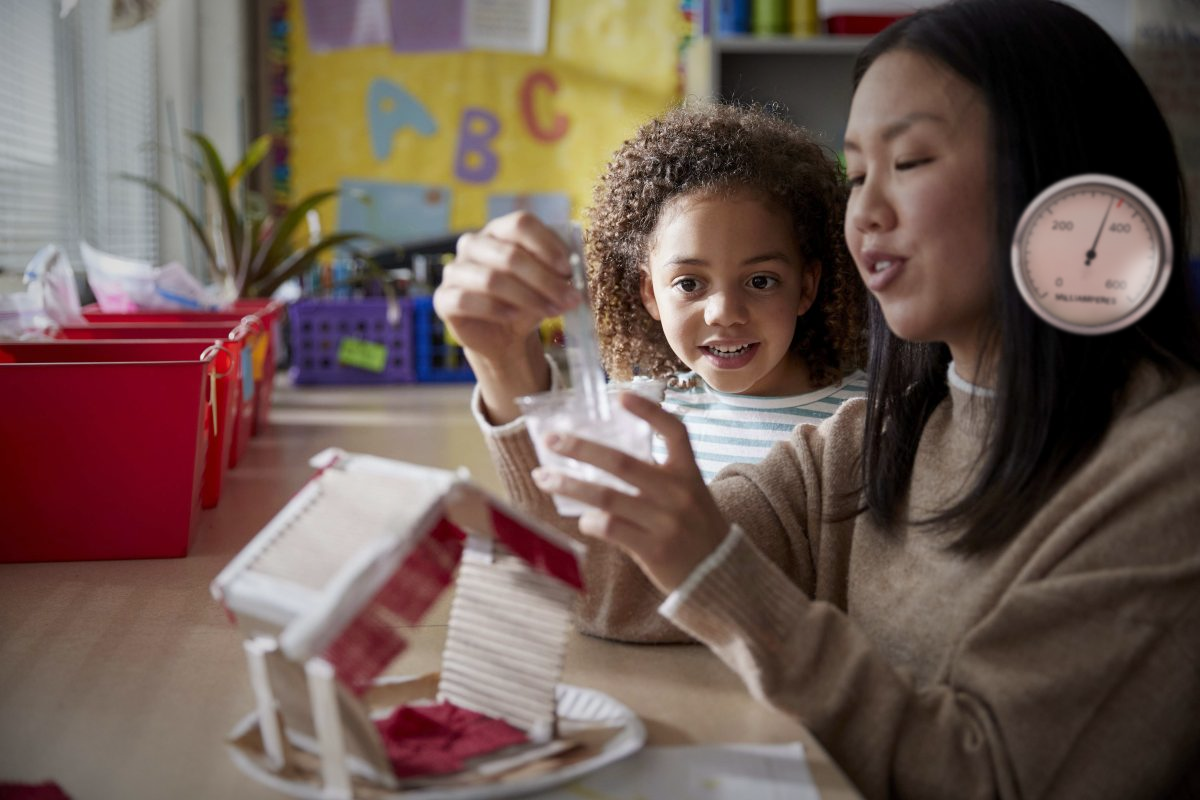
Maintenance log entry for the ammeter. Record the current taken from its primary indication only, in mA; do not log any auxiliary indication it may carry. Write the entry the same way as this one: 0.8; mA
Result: 340; mA
